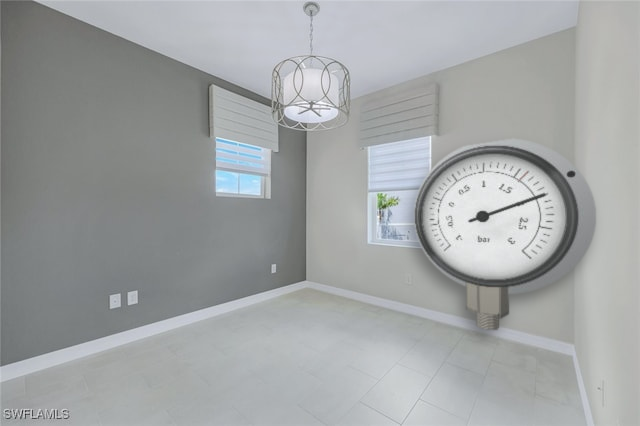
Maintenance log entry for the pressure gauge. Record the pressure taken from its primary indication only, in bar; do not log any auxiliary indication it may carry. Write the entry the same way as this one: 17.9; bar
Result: 2; bar
